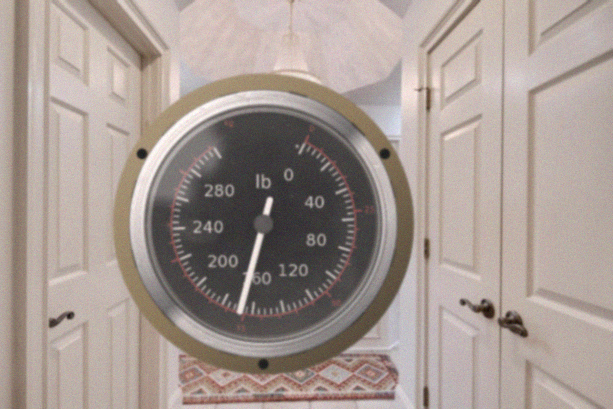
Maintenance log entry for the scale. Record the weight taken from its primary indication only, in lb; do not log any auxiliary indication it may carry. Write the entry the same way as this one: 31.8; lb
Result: 168; lb
